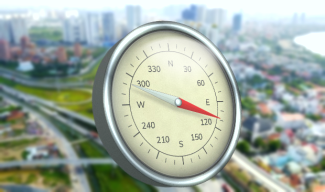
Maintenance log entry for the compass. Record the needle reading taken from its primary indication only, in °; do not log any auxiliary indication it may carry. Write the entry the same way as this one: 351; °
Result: 110; °
